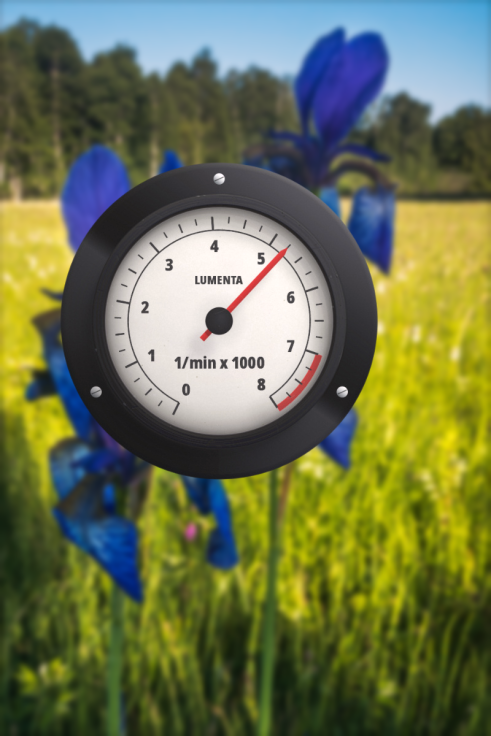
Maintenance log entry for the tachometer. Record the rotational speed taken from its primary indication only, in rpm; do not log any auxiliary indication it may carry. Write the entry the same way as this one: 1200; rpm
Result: 5250; rpm
